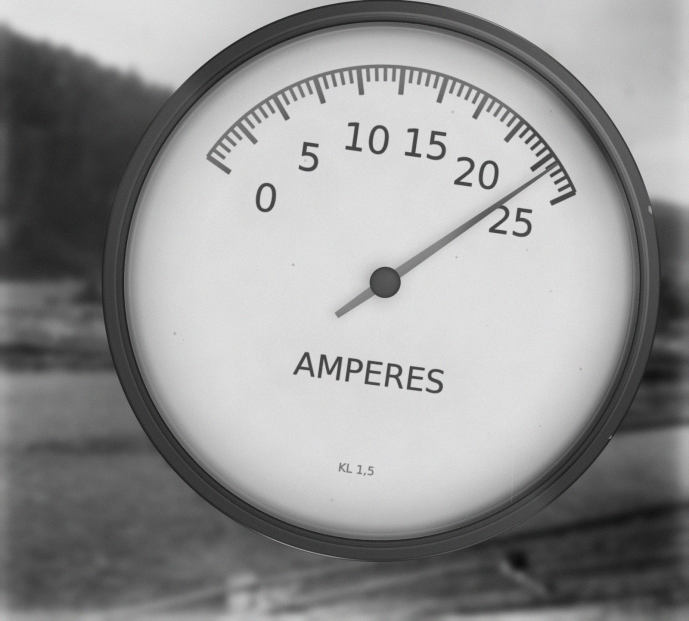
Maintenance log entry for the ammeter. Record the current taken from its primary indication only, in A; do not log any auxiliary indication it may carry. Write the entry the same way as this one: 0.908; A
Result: 23; A
